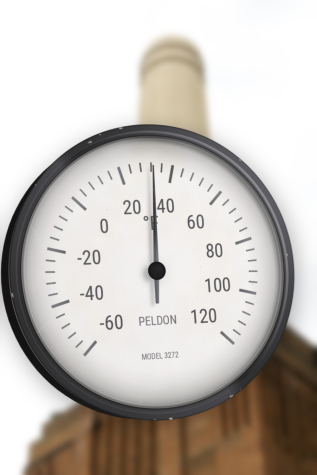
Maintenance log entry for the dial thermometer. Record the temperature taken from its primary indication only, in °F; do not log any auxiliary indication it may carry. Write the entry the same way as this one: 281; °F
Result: 32; °F
